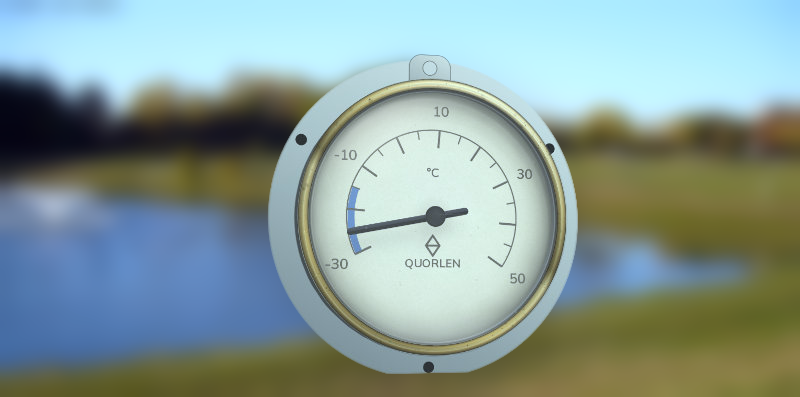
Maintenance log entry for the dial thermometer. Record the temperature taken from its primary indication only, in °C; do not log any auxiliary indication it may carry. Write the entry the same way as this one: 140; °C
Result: -25; °C
